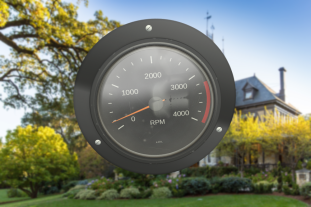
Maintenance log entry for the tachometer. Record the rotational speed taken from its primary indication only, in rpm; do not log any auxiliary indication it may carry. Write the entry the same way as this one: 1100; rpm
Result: 200; rpm
